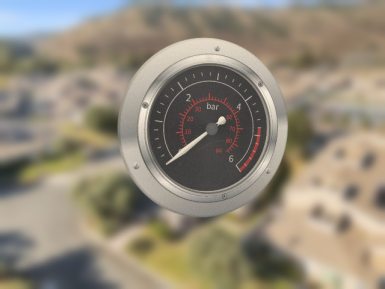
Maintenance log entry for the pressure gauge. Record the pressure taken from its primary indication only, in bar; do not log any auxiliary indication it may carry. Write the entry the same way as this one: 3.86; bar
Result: 0; bar
